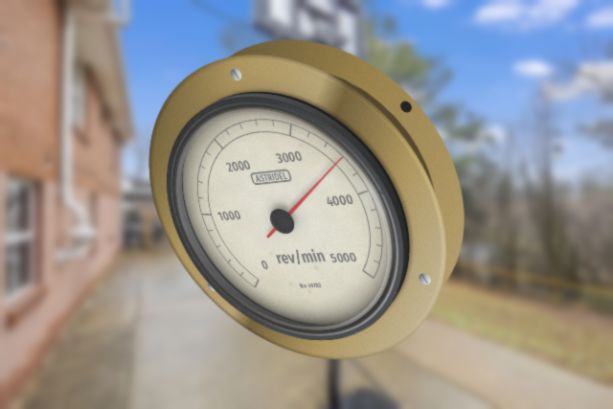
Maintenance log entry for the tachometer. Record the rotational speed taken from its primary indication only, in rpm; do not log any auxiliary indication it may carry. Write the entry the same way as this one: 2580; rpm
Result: 3600; rpm
